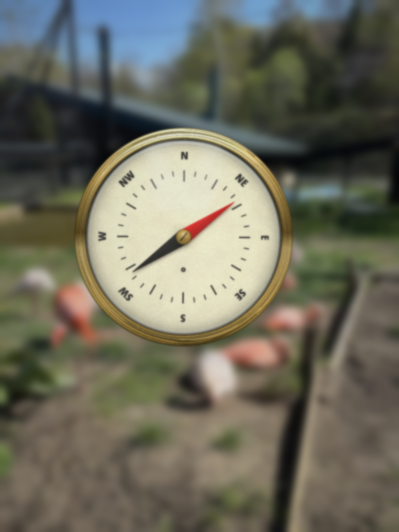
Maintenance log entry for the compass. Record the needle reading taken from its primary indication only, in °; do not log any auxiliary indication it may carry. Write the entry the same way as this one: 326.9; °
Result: 55; °
